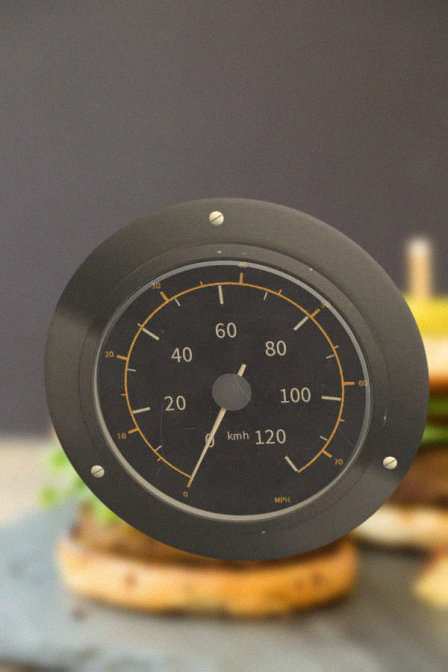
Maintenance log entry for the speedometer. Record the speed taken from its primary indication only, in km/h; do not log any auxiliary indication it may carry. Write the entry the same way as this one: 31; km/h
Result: 0; km/h
